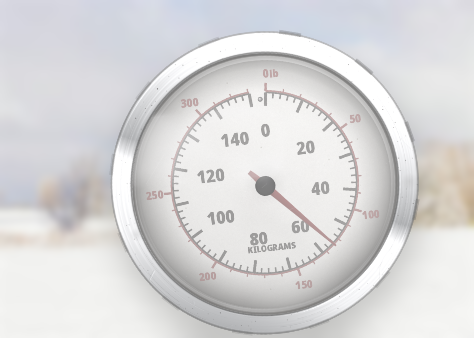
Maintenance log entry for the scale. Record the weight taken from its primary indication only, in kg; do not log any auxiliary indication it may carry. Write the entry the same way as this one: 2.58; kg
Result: 56; kg
